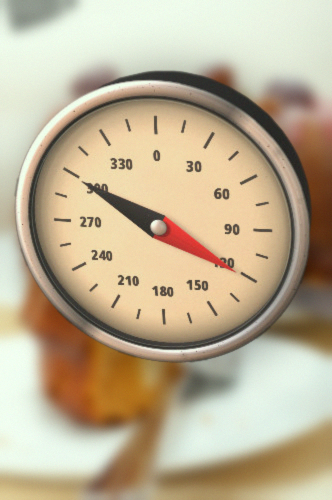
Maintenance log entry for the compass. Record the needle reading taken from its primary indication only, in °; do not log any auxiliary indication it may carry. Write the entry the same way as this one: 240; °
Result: 120; °
